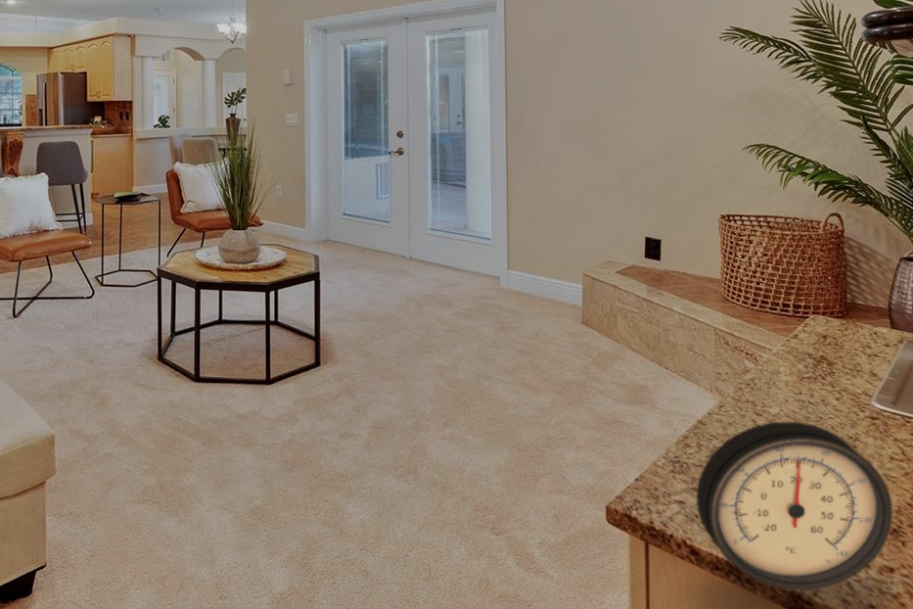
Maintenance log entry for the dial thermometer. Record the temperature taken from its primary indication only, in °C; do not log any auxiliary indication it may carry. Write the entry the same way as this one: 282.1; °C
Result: 20; °C
